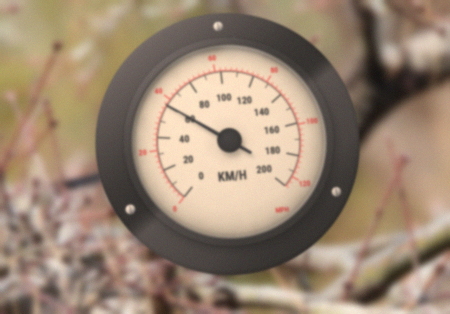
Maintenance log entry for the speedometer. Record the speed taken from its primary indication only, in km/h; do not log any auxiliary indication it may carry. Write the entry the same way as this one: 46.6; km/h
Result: 60; km/h
